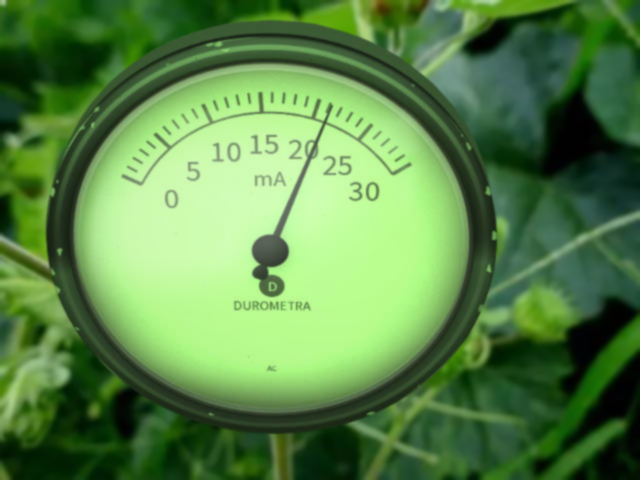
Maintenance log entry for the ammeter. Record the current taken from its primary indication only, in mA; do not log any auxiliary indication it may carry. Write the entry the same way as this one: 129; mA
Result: 21; mA
